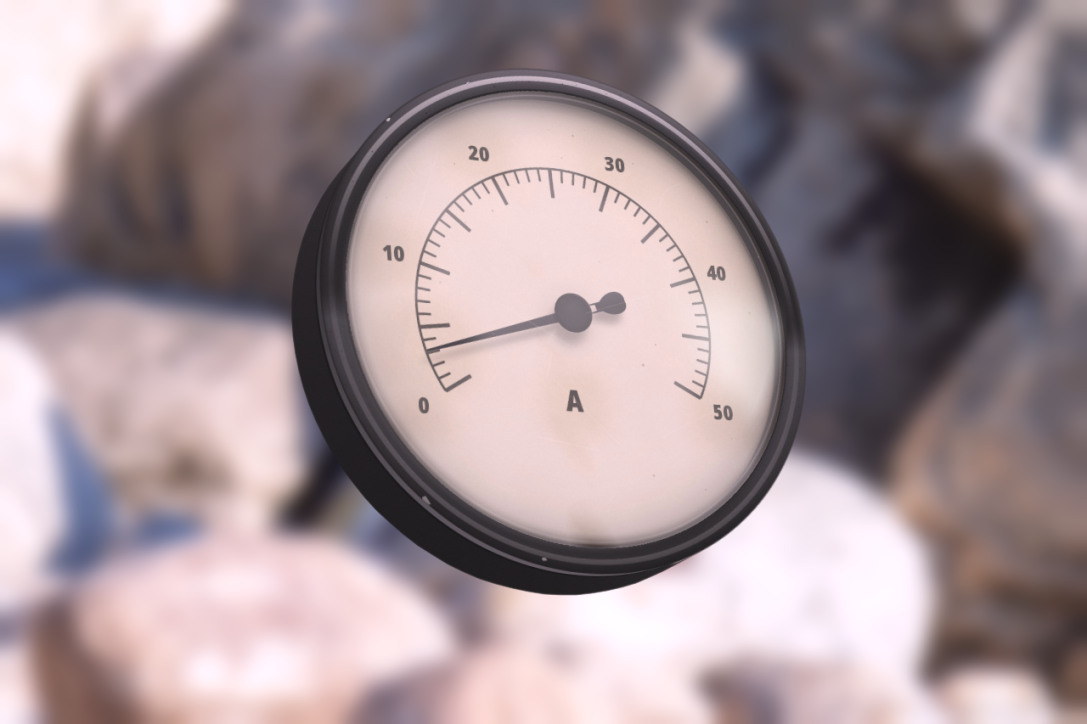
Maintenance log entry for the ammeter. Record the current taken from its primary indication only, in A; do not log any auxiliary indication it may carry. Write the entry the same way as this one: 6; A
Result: 3; A
